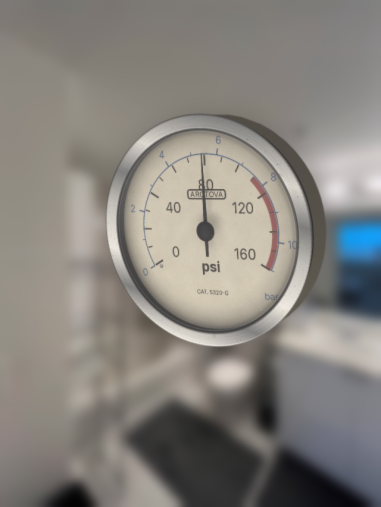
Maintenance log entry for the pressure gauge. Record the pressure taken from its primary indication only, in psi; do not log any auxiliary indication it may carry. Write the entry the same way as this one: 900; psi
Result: 80; psi
